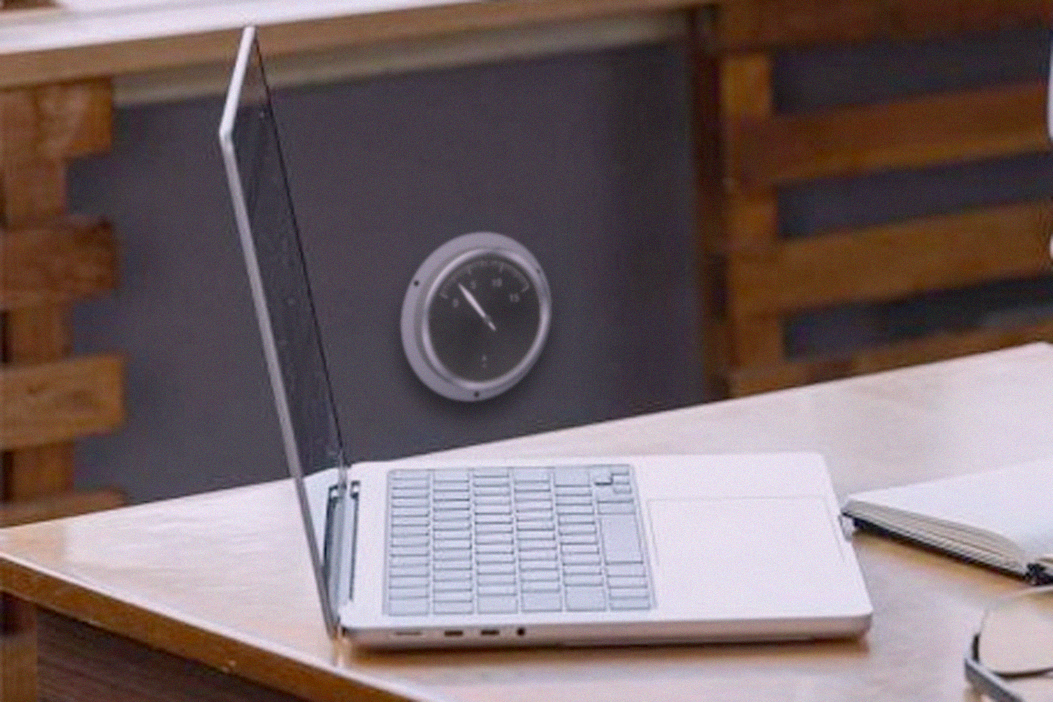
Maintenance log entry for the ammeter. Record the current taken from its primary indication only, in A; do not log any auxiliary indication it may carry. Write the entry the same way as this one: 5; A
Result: 2.5; A
